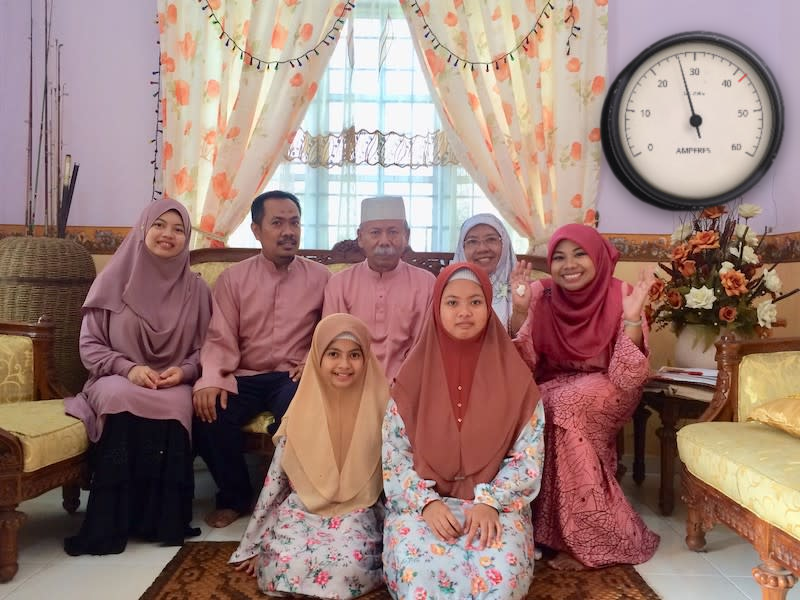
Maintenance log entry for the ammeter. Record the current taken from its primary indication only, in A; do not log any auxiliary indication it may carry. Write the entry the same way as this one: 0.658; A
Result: 26; A
